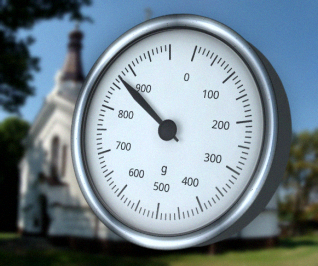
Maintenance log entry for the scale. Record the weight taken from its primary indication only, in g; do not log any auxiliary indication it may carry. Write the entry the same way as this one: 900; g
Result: 870; g
